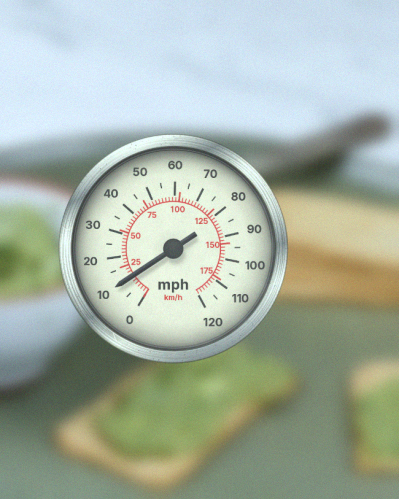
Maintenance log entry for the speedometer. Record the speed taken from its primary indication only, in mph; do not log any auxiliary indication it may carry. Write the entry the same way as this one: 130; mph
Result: 10; mph
